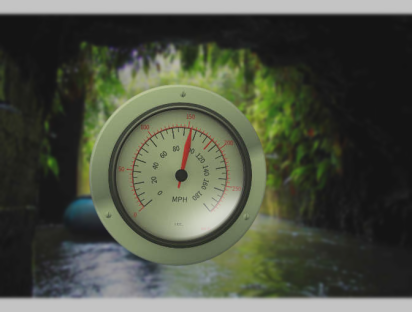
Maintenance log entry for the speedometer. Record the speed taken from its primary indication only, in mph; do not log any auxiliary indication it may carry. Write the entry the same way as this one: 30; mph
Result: 95; mph
